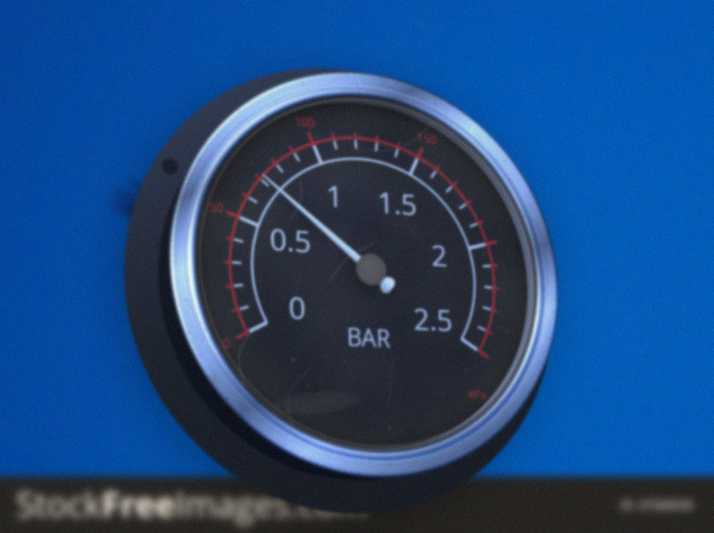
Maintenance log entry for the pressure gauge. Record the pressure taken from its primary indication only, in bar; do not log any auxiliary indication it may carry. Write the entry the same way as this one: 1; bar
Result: 0.7; bar
